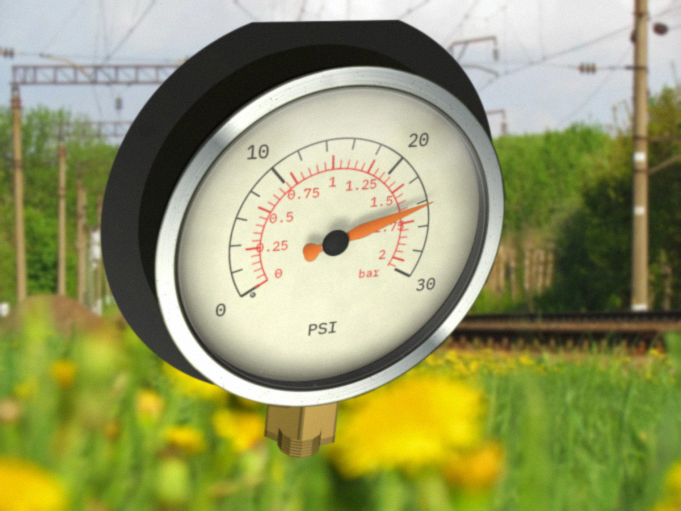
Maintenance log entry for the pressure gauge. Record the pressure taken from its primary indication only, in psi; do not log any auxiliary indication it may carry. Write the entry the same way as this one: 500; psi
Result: 24; psi
